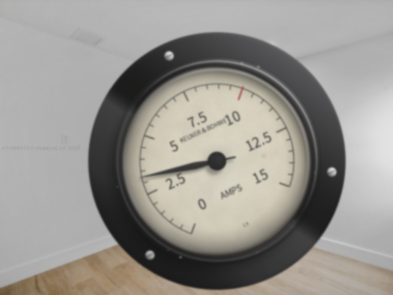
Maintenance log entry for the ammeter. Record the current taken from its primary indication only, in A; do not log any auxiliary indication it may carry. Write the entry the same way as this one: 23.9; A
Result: 3.25; A
